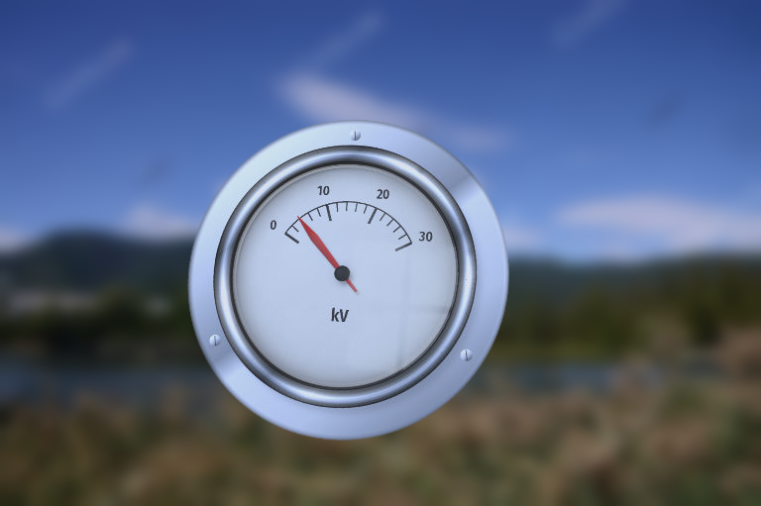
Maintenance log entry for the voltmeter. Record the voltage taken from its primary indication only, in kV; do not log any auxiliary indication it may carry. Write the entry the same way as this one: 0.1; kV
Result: 4; kV
